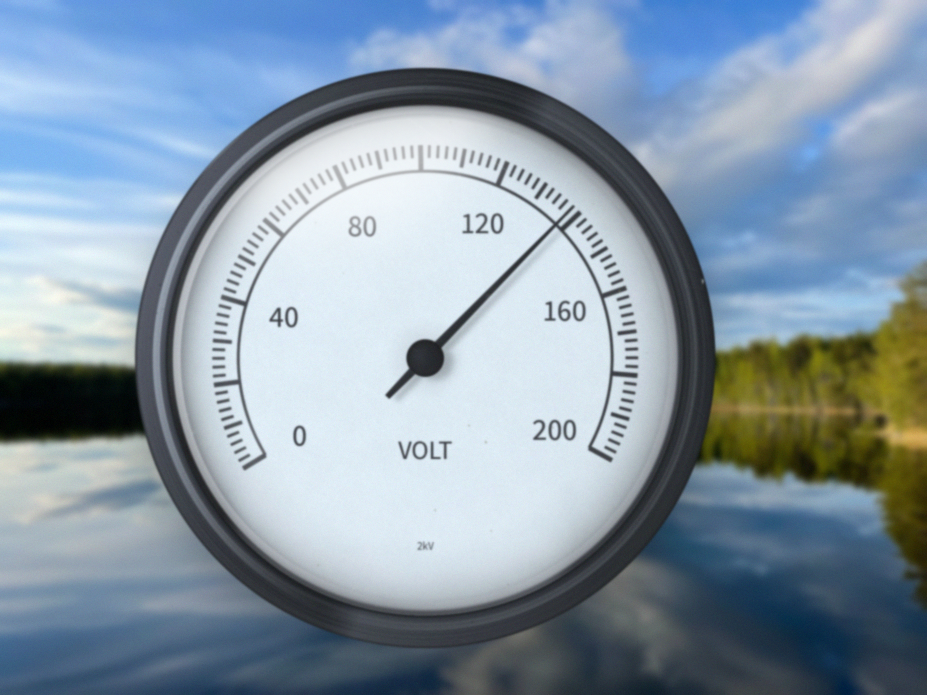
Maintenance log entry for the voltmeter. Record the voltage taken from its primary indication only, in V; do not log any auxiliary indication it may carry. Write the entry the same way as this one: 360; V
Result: 138; V
